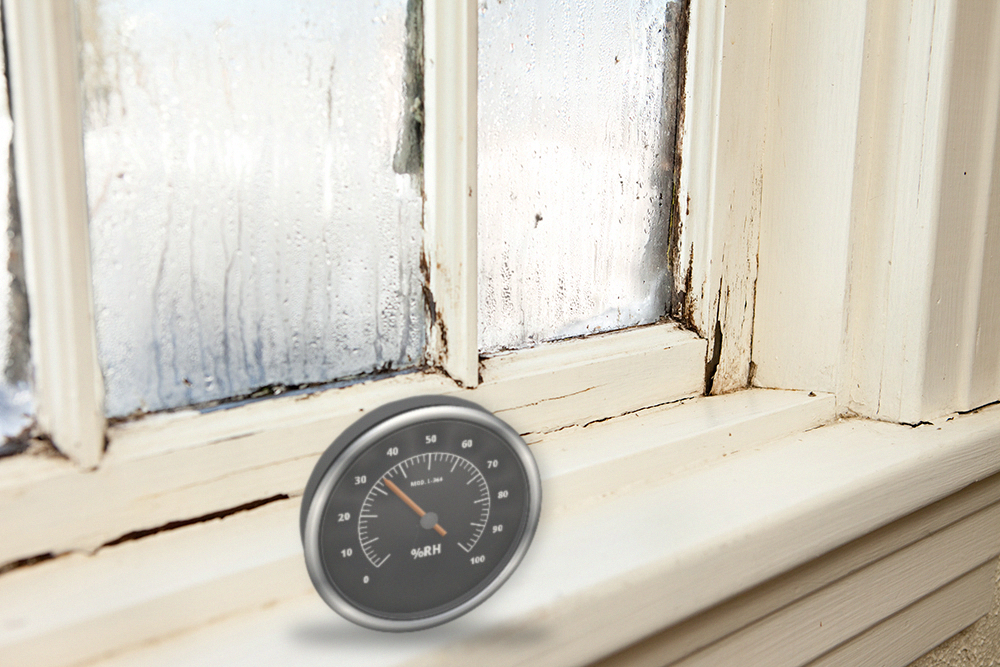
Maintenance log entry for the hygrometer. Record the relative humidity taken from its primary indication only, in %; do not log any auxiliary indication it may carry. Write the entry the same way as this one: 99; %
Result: 34; %
